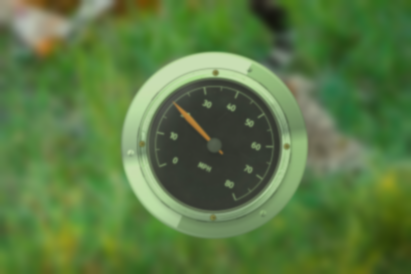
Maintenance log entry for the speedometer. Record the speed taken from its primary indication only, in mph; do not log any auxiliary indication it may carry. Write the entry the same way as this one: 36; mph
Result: 20; mph
